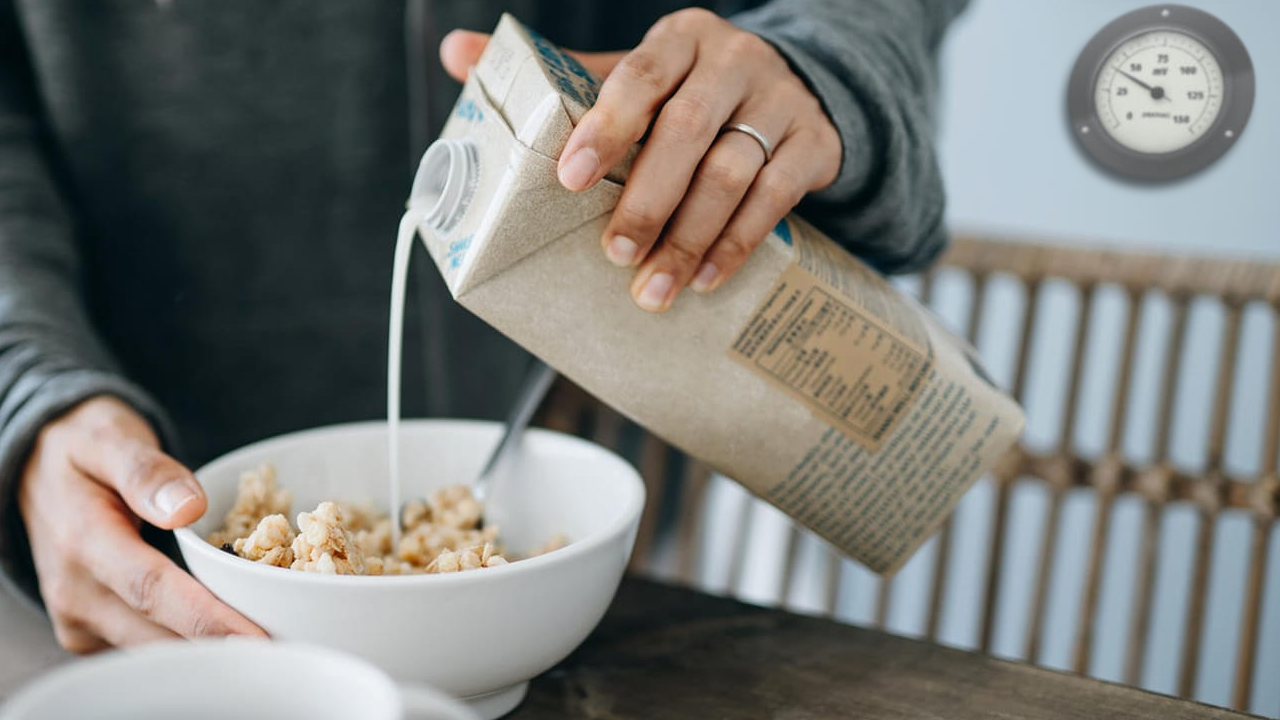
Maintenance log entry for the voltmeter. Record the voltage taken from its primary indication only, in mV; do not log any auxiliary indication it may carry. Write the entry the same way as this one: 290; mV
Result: 40; mV
